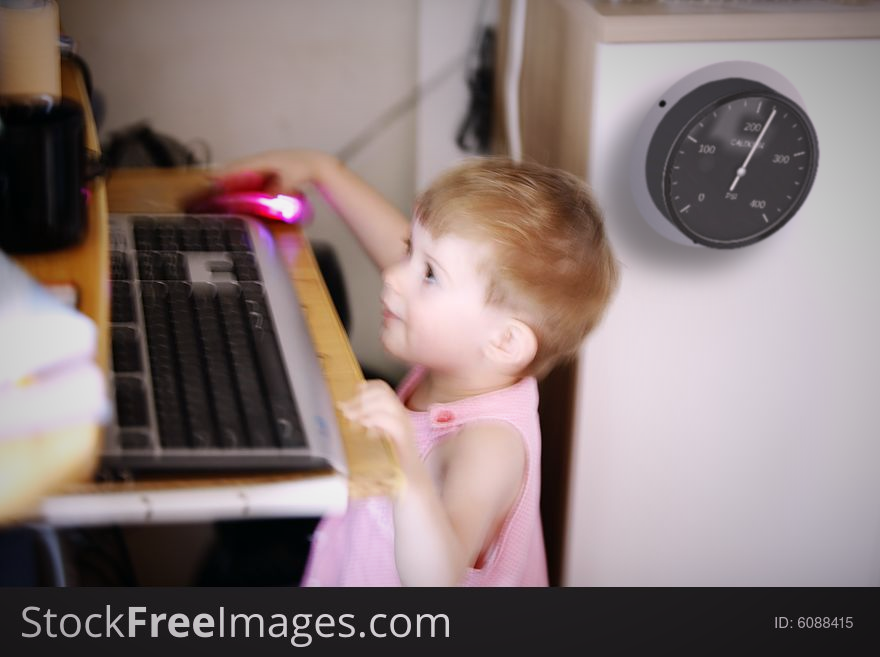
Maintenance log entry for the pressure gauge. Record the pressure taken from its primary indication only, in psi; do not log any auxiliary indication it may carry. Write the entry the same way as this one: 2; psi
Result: 220; psi
